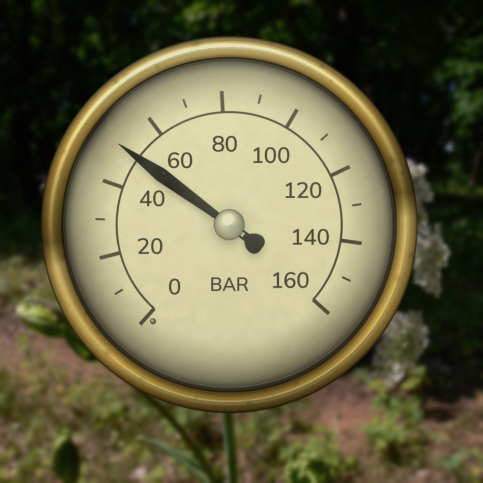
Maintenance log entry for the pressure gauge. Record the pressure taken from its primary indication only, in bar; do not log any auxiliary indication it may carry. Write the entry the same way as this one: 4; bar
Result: 50; bar
